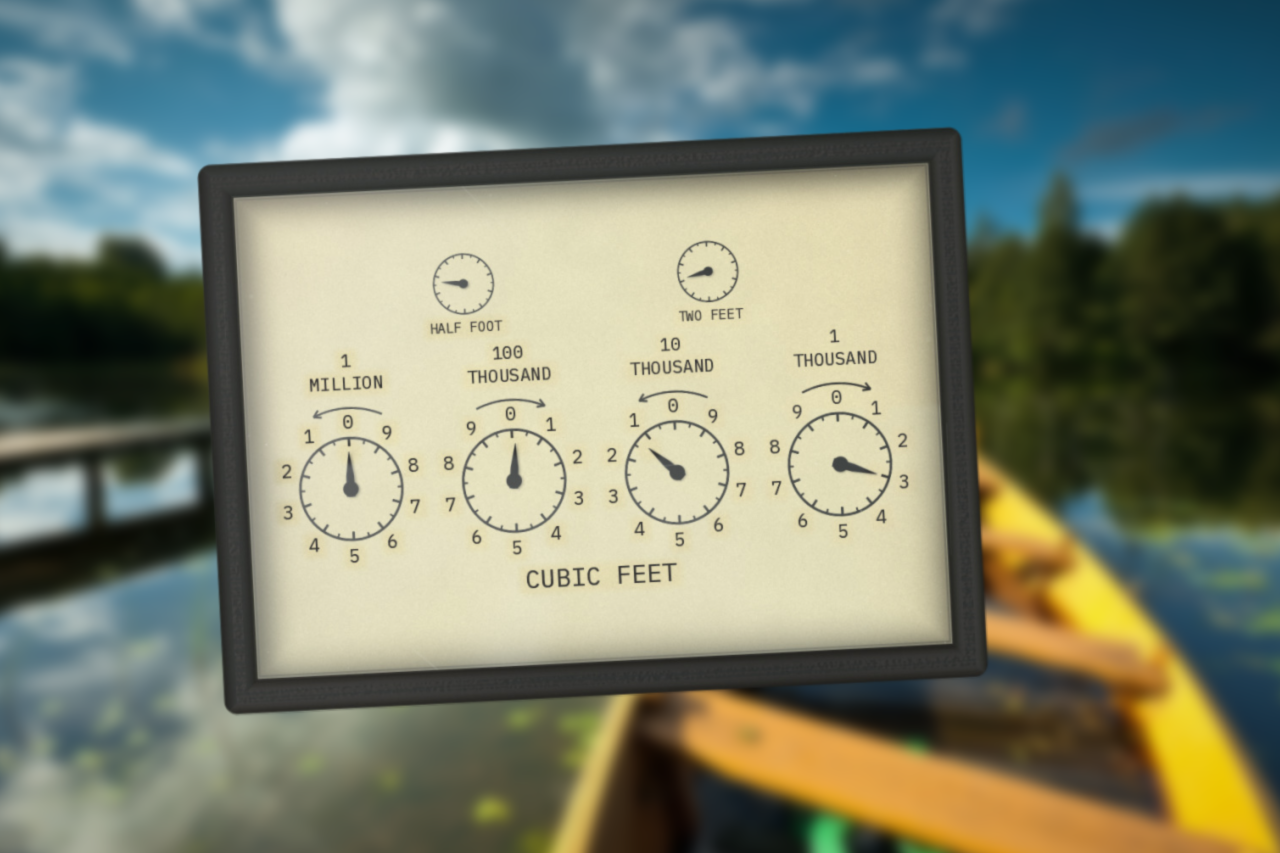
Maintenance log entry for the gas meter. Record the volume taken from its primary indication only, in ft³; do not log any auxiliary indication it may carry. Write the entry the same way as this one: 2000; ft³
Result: 1300; ft³
